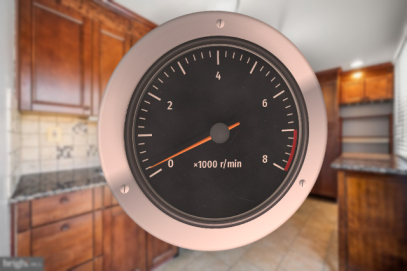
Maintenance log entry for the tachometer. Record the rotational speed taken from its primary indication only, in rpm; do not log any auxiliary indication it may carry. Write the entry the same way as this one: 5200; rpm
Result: 200; rpm
